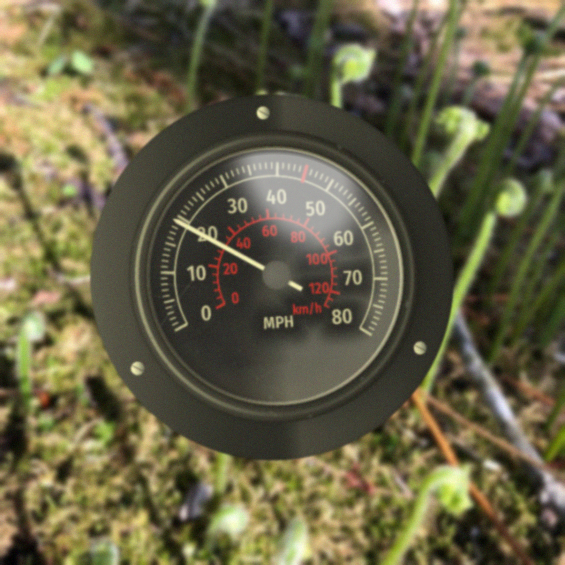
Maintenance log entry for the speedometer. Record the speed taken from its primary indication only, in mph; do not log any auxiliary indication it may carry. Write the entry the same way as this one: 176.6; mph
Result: 19; mph
